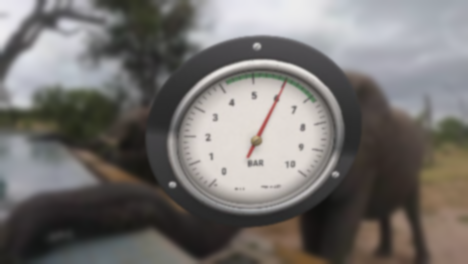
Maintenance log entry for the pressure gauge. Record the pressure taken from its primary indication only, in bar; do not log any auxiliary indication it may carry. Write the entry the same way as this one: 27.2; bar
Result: 6; bar
